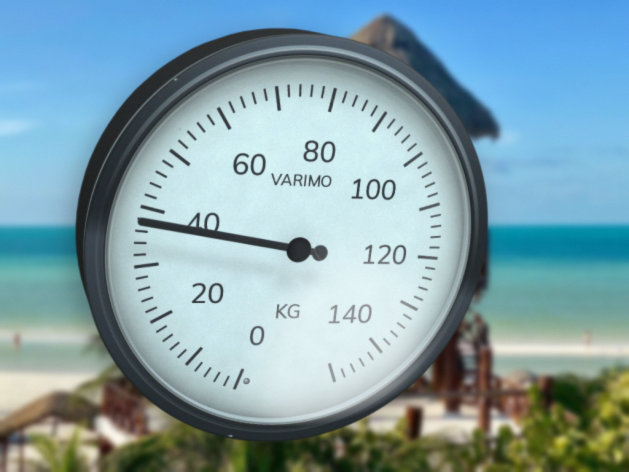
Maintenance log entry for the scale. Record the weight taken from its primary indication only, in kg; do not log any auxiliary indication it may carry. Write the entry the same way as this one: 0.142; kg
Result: 38; kg
